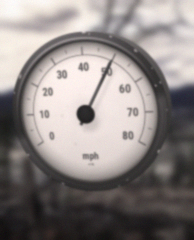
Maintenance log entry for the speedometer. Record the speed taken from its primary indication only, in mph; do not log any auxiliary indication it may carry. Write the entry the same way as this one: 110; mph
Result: 50; mph
